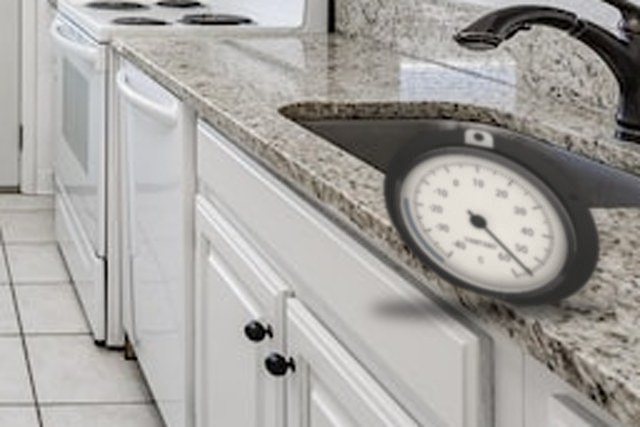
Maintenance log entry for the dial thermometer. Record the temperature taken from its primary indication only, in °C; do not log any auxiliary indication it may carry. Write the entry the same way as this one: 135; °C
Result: 55; °C
